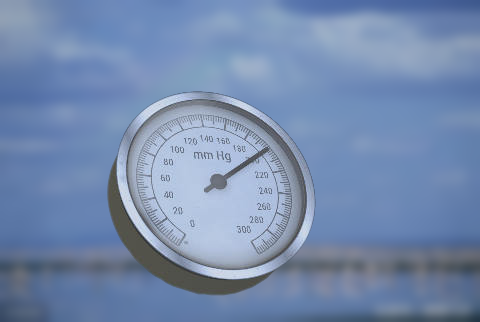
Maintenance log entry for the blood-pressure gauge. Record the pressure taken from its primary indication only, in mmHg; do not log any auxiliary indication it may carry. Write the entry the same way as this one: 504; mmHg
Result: 200; mmHg
